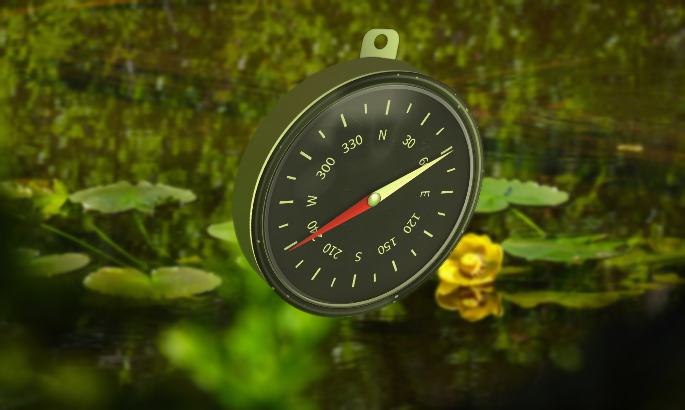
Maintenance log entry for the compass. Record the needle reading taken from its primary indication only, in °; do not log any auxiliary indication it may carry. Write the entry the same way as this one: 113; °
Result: 240; °
